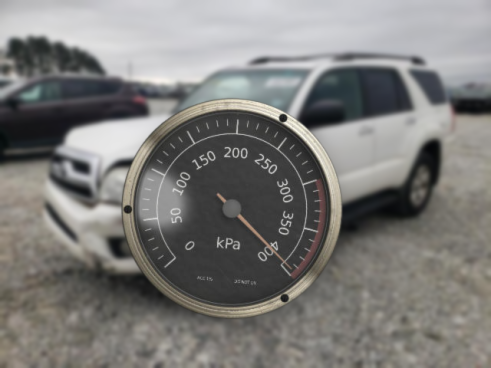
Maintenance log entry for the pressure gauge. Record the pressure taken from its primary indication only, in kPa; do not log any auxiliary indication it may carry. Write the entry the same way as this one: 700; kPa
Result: 395; kPa
